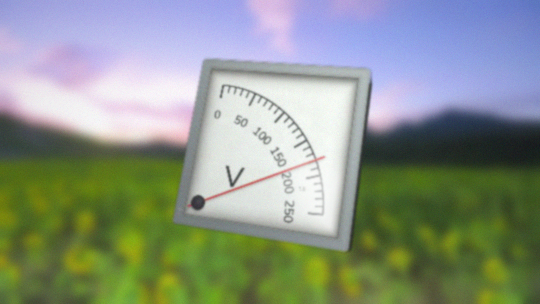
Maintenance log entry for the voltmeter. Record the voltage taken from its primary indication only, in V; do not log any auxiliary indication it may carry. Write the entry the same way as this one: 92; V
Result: 180; V
